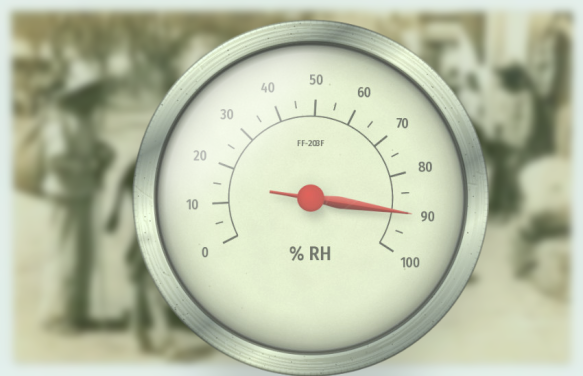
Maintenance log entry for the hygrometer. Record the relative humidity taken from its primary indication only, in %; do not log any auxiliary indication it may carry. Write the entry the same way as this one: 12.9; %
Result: 90; %
